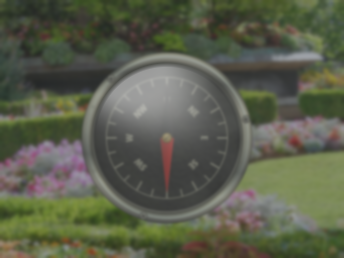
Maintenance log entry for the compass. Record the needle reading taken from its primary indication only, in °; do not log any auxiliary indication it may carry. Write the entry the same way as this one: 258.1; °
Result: 180; °
